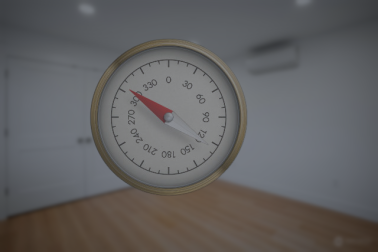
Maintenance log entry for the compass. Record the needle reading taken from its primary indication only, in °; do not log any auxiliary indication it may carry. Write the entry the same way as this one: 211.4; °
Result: 305; °
